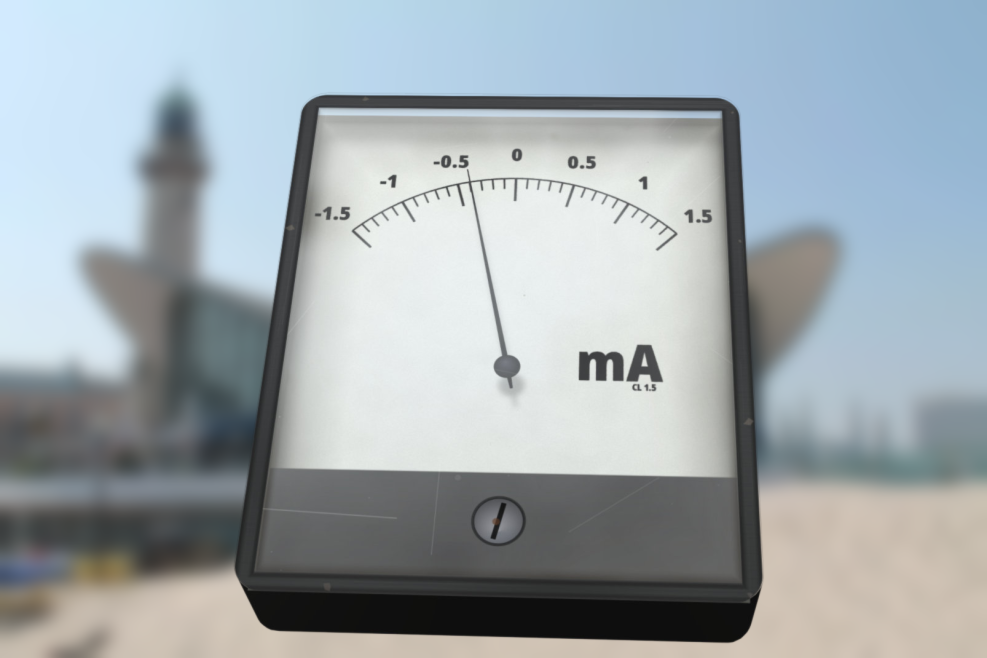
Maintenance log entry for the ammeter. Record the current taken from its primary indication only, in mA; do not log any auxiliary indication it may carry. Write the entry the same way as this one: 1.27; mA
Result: -0.4; mA
